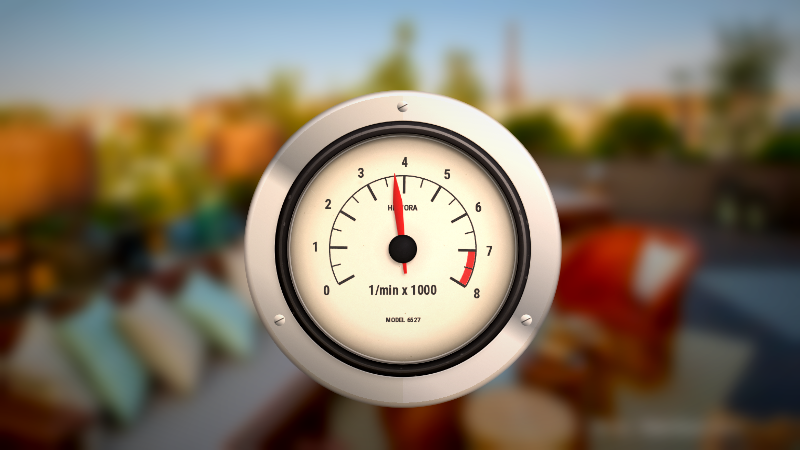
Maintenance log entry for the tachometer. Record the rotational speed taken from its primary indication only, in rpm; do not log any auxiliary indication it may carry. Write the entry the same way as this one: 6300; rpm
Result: 3750; rpm
